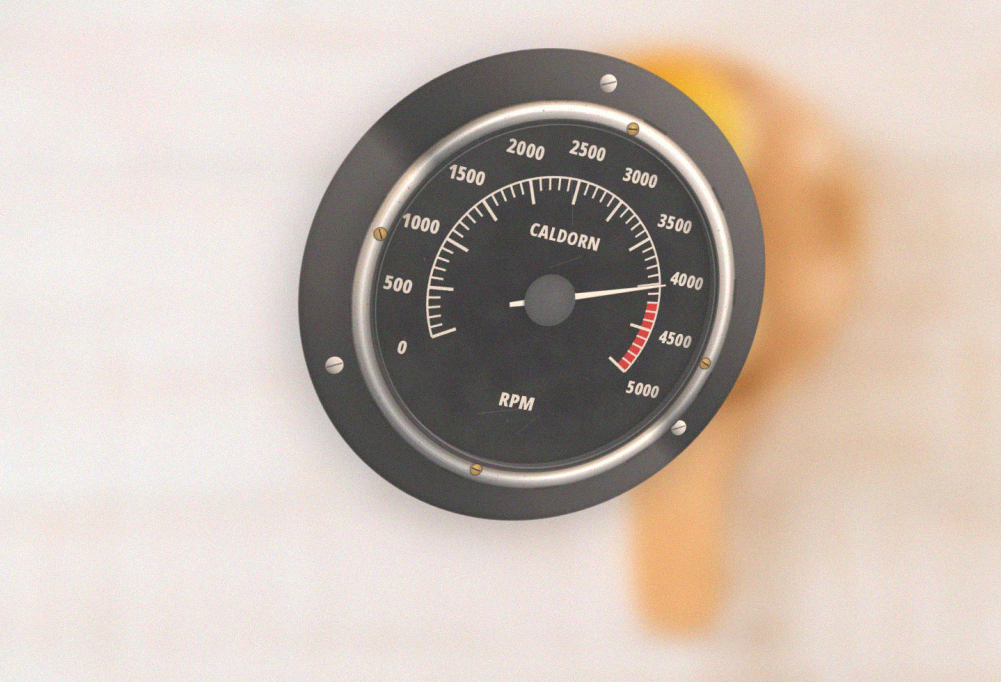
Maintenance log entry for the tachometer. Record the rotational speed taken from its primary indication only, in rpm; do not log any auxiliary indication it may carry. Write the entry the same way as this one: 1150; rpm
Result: 4000; rpm
